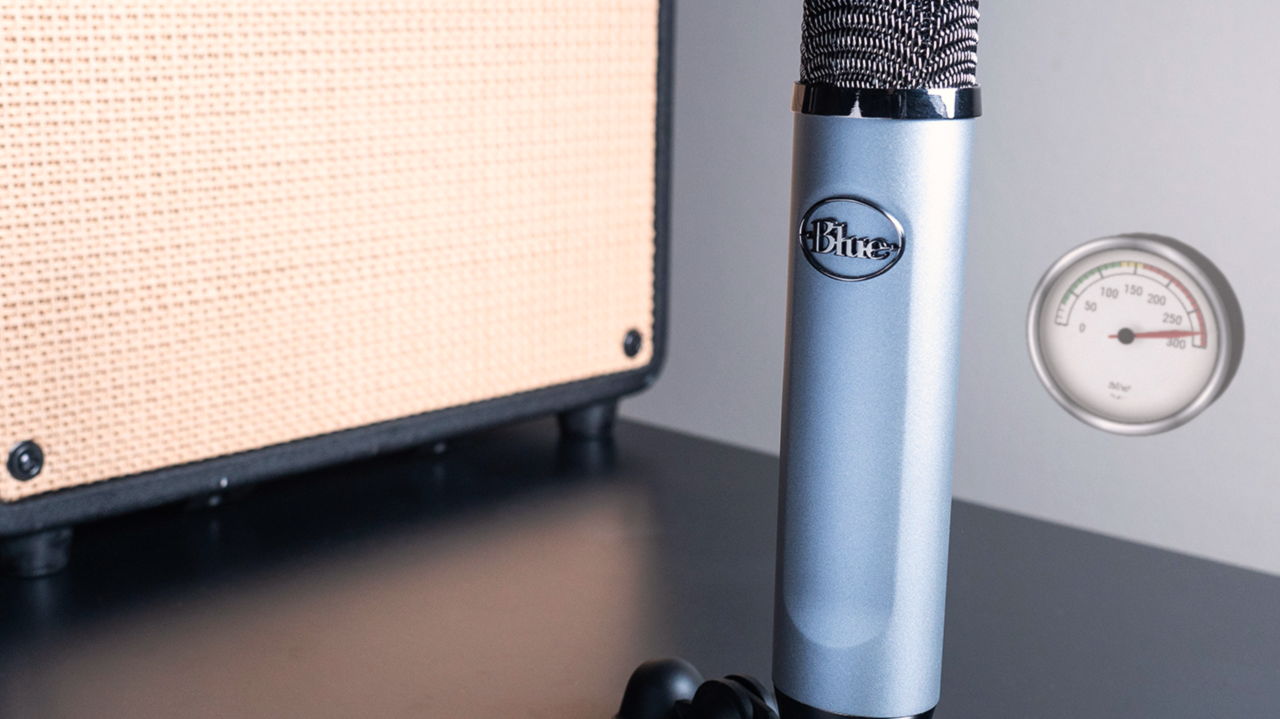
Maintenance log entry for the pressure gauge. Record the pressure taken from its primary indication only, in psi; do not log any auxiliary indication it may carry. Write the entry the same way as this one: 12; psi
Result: 280; psi
